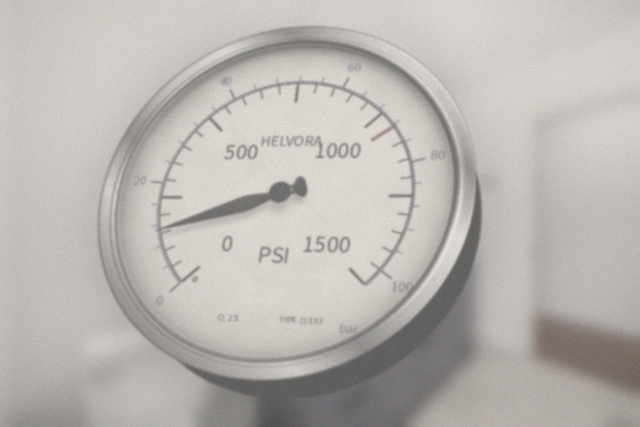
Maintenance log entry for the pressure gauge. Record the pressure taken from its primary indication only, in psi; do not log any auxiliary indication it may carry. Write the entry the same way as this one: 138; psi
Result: 150; psi
